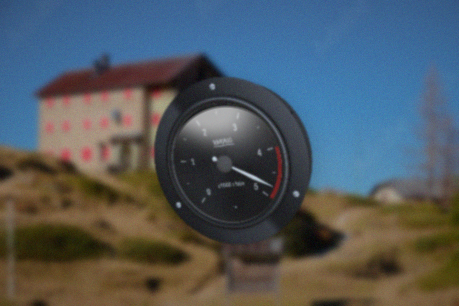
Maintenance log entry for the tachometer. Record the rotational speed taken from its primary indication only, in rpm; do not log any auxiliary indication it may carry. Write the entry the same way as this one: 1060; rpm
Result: 4750; rpm
